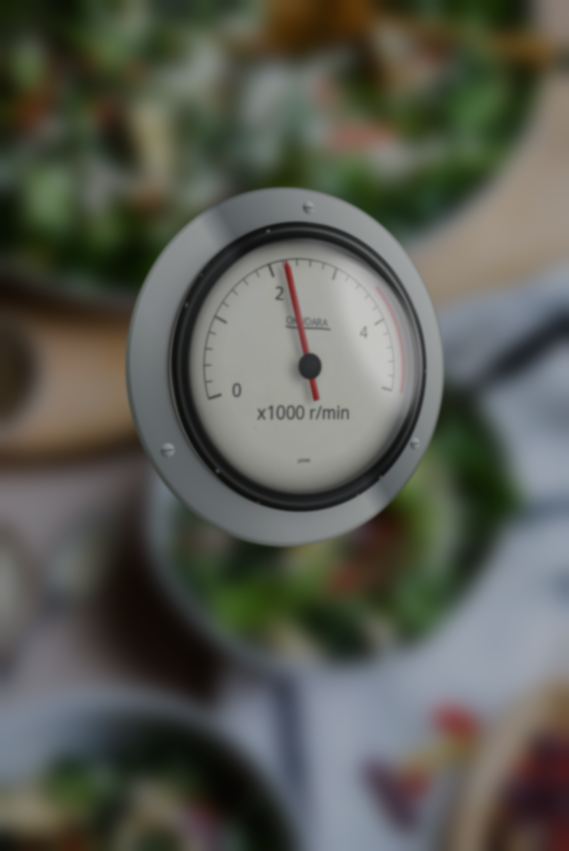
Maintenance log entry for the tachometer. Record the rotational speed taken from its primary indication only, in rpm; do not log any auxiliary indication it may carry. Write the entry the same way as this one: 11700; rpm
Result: 2200; rpm
